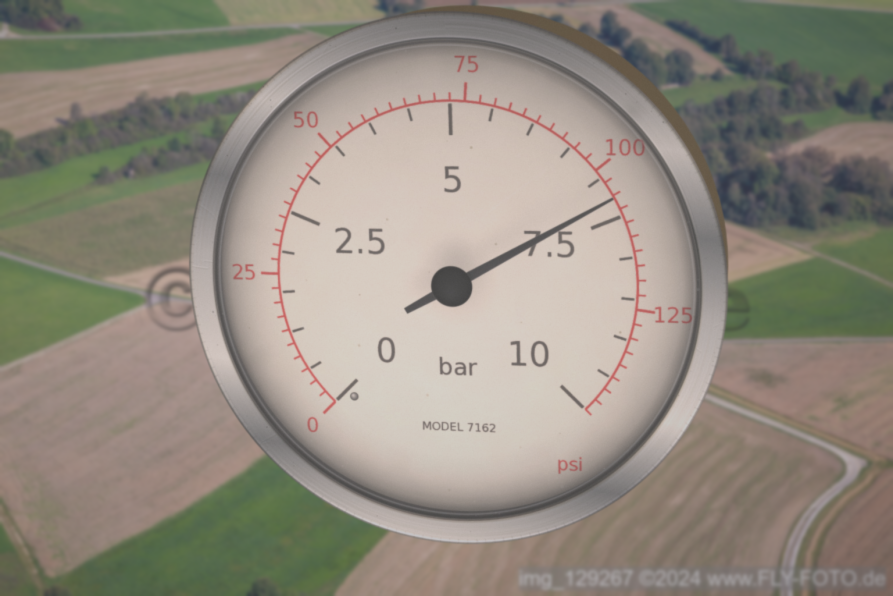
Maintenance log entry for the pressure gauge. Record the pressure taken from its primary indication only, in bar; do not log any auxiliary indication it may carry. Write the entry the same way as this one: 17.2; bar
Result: 7.25; bar
